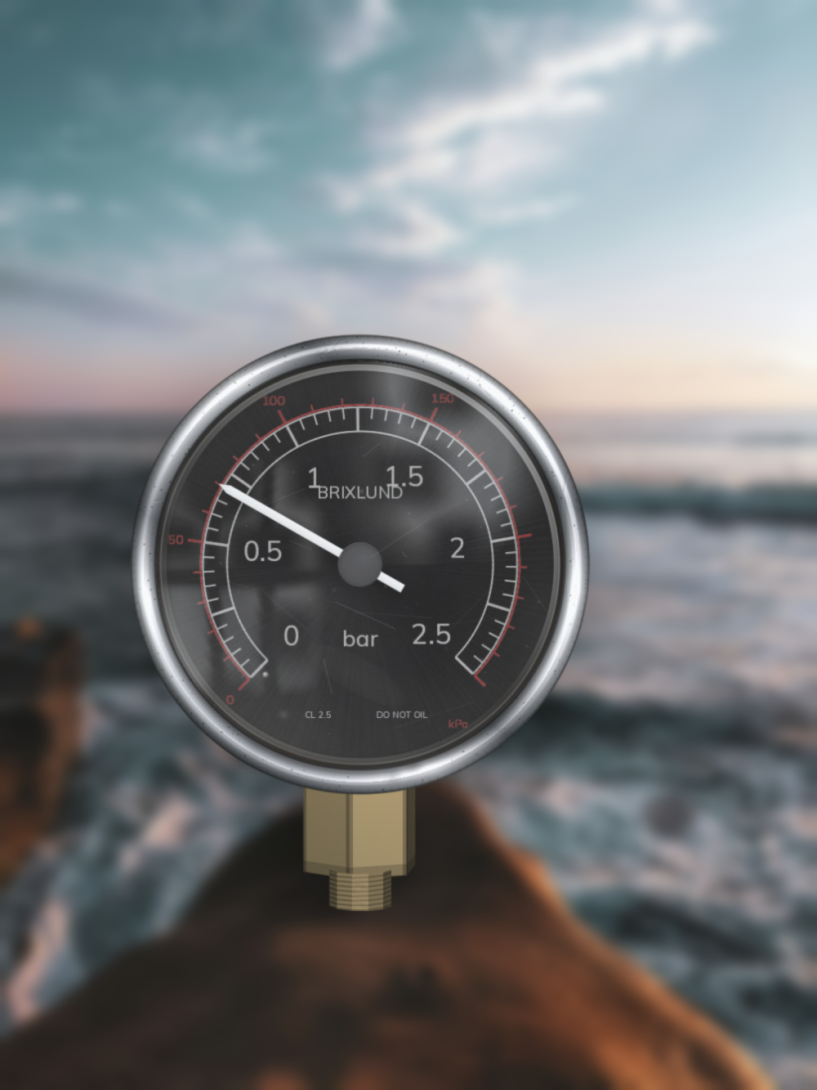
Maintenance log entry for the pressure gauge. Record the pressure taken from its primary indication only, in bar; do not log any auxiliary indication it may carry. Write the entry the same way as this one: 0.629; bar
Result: 0.7; bar
